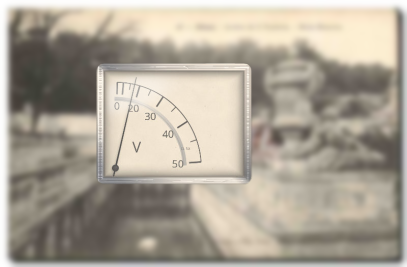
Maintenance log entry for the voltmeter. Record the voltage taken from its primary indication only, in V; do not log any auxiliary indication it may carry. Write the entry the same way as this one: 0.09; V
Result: 17.5; V
